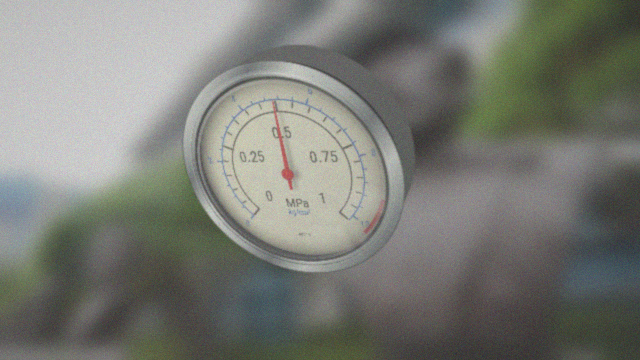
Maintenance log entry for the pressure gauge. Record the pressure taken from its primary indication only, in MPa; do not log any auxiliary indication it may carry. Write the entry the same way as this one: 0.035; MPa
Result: 0.5; MPa
